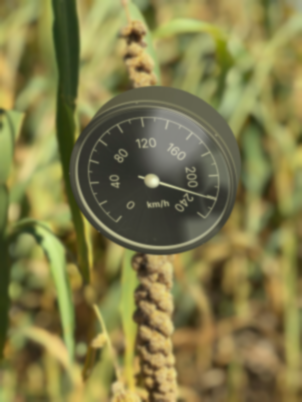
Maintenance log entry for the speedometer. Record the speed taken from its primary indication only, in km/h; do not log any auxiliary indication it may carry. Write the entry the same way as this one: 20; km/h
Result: 220; km/h
